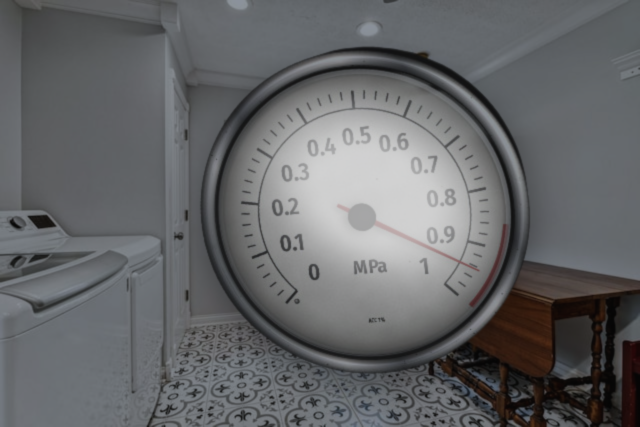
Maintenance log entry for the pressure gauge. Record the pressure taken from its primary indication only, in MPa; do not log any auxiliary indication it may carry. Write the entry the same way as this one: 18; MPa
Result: 0.94; MPa
